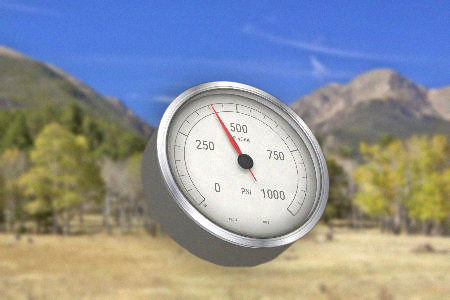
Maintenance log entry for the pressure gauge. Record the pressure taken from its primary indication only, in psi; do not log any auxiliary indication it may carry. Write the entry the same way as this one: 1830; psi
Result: 400; psi
